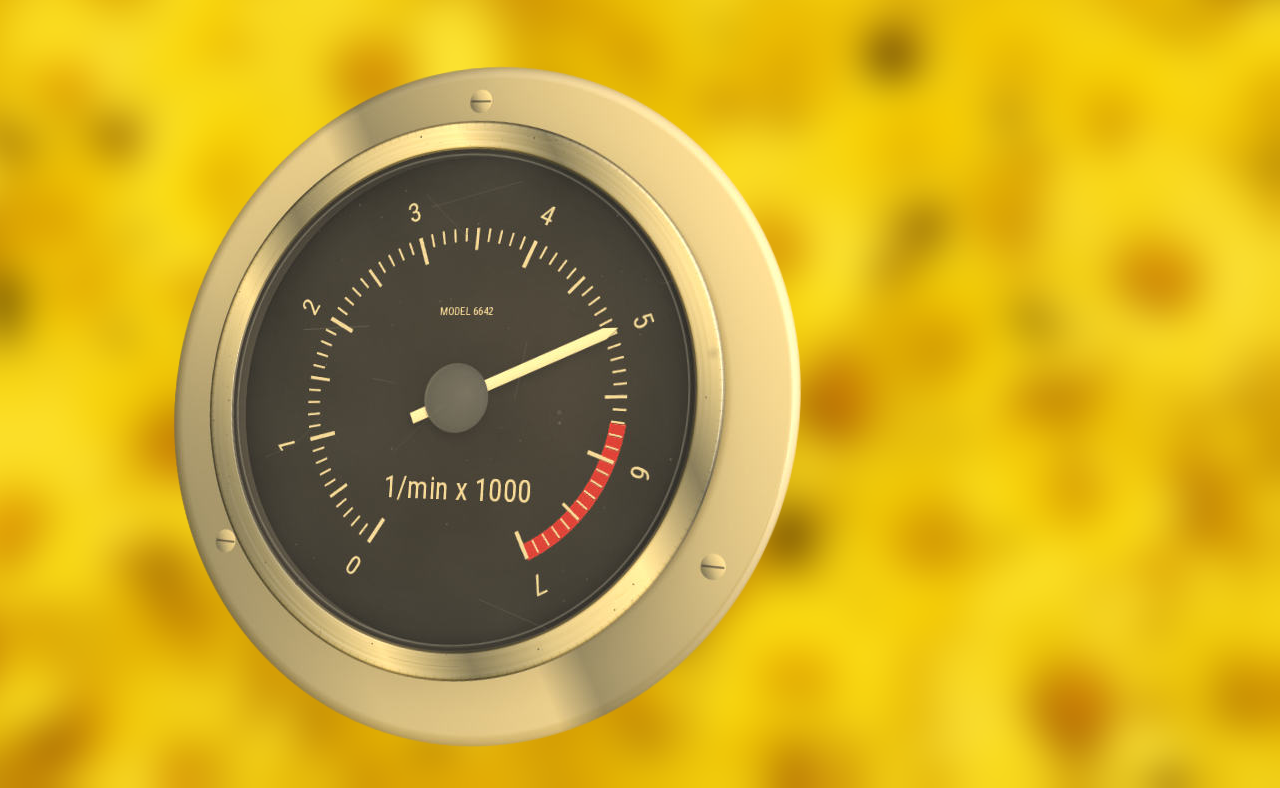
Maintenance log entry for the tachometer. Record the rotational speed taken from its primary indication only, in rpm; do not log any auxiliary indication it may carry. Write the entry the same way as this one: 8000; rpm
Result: 5000; rpm
